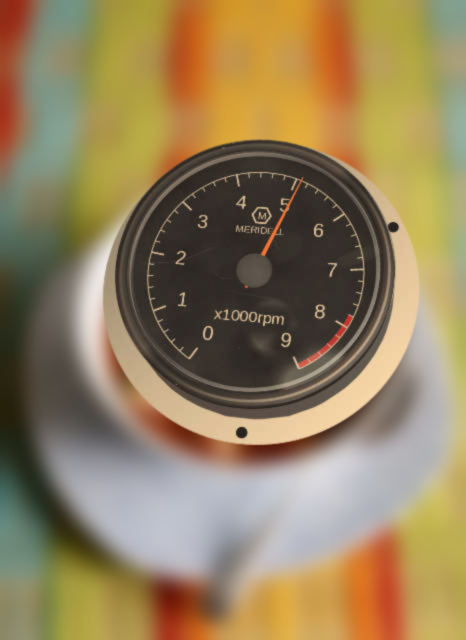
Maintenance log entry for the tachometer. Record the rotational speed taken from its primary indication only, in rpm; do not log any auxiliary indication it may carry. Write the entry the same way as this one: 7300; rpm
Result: 5100; rpm
